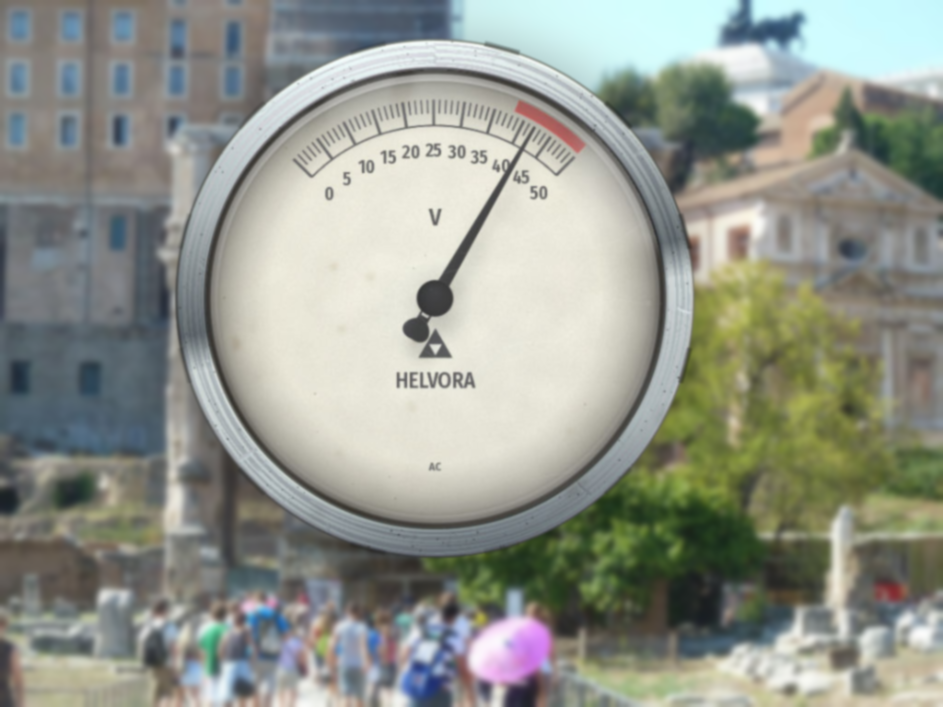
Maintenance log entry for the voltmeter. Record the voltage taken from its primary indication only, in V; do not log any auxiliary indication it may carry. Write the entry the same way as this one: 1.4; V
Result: 42; V
